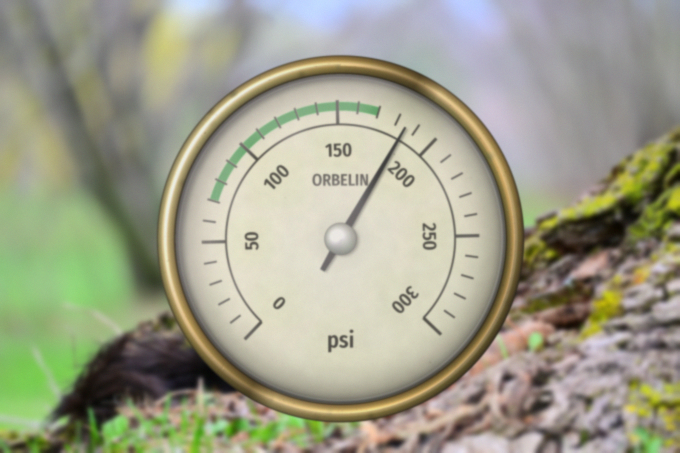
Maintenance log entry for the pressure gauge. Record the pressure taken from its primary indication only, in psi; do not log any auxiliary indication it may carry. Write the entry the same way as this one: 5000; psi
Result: 185; psi
